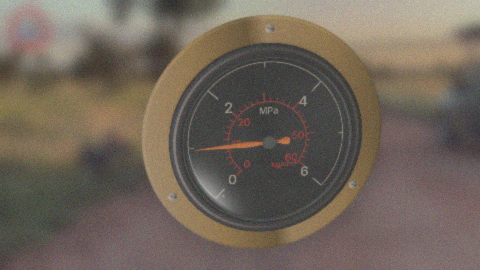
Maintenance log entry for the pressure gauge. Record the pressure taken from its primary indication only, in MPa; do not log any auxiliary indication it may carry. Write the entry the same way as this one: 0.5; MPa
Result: 1; MPa
